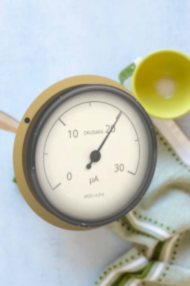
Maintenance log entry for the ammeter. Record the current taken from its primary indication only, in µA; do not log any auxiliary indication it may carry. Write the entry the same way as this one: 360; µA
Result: 20; µA
